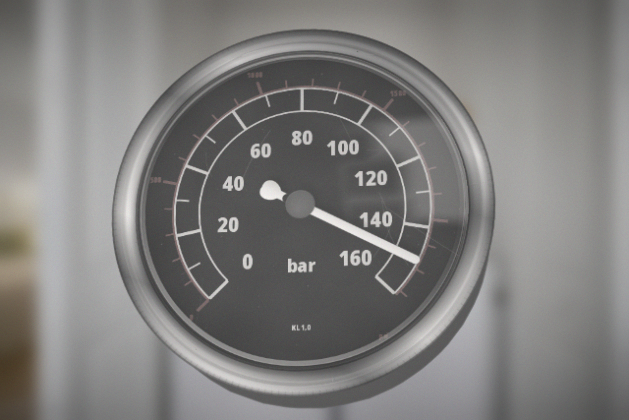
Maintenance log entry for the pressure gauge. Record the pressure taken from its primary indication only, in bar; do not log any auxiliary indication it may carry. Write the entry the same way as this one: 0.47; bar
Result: 150; bar
